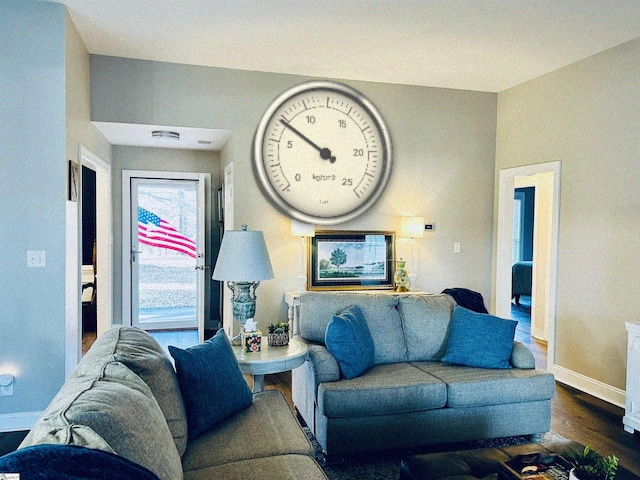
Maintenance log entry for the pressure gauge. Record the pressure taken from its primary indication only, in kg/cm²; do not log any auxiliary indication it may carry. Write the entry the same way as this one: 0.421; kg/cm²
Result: 7; kg/cm²
